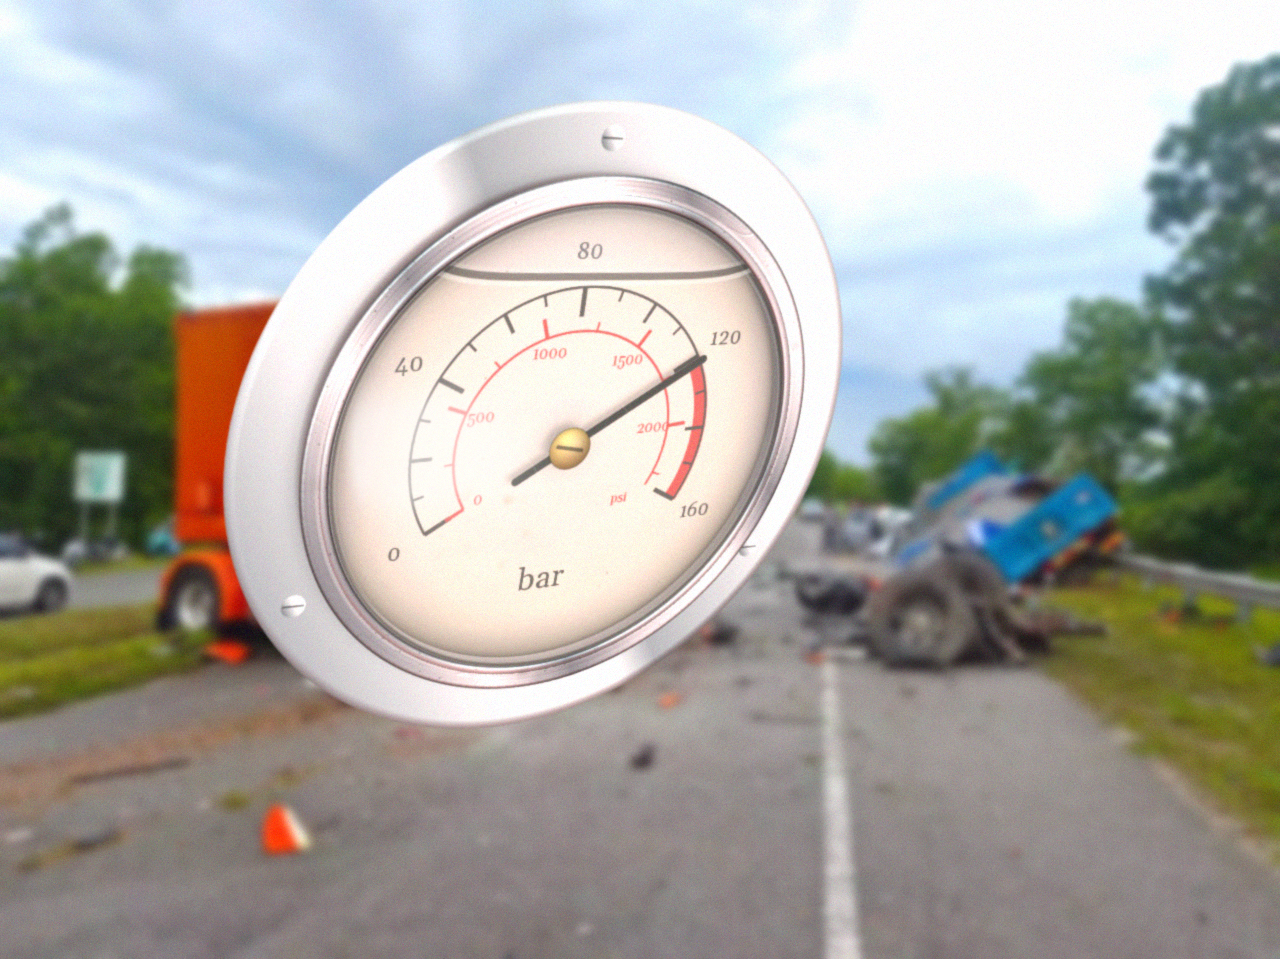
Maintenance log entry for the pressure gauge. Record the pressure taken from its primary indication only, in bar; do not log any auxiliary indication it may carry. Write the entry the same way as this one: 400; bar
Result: 120; bar
